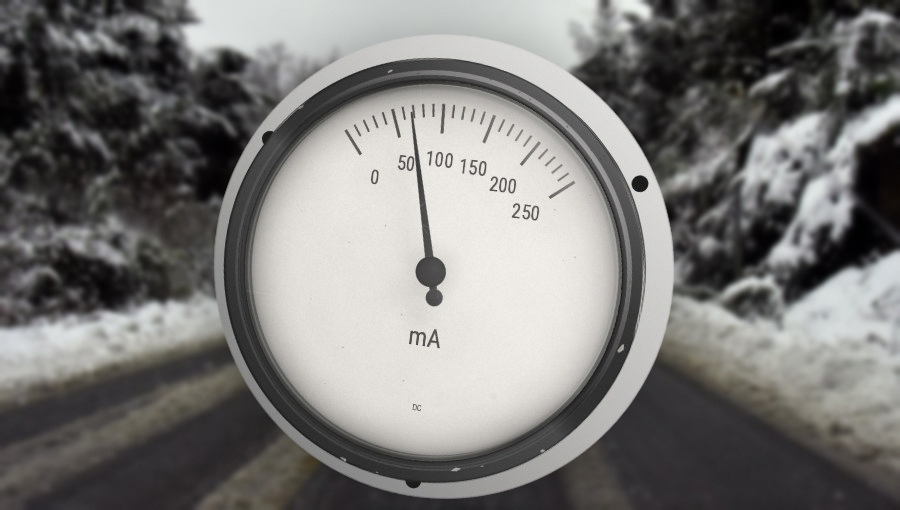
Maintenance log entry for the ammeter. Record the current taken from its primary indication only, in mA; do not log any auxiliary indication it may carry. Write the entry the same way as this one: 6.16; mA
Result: 70; mA
